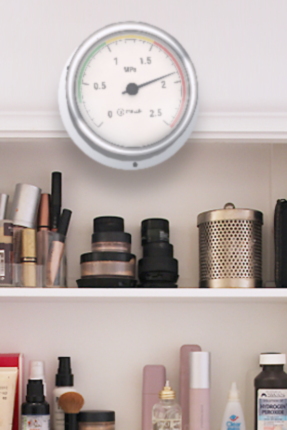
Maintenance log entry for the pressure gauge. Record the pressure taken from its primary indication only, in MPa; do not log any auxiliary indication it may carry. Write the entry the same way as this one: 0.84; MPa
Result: 1.9; MPa
